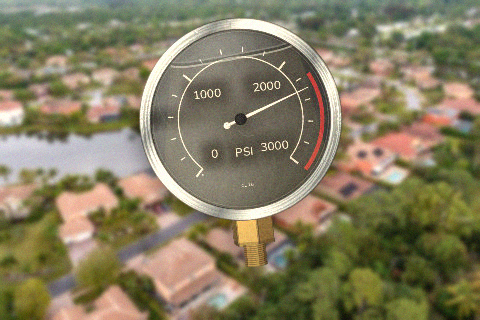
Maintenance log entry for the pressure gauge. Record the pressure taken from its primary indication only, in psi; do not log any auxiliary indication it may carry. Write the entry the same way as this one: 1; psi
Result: 2300; psi
